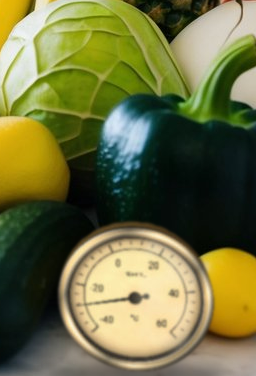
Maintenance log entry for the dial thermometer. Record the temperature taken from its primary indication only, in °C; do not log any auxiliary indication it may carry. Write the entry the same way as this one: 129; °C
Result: -28; °C
